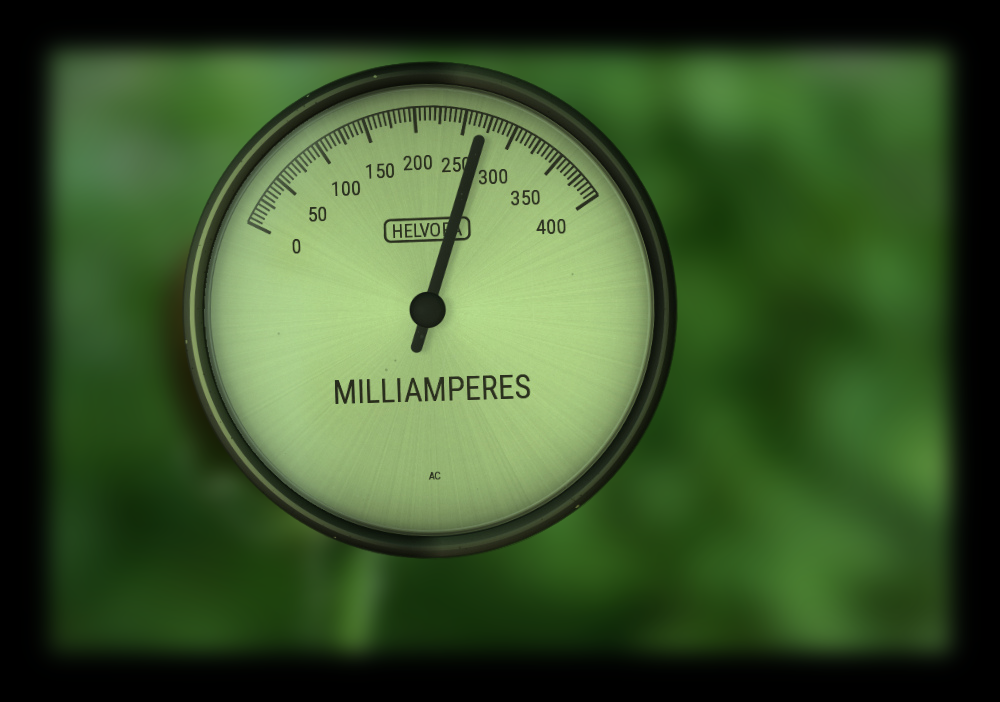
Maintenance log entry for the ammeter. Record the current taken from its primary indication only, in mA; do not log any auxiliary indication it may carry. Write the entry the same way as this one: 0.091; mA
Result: 270; mA
